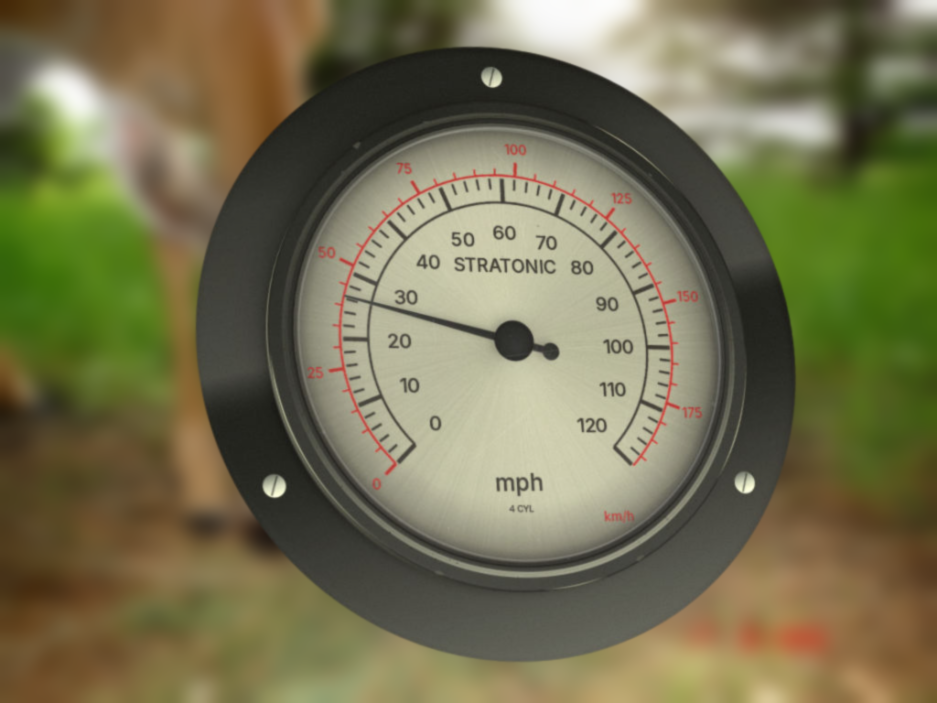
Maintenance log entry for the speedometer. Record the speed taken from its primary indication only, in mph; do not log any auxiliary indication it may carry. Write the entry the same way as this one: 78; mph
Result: 26; mph
